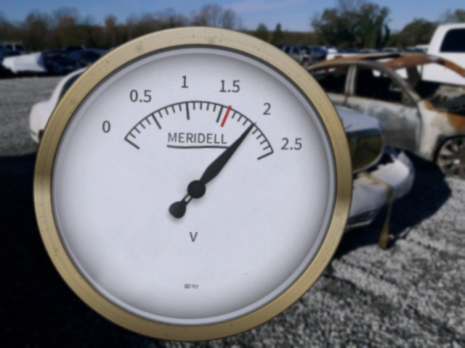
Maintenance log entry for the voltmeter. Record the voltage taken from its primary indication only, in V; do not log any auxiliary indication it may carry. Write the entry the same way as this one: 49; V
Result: 2; V
